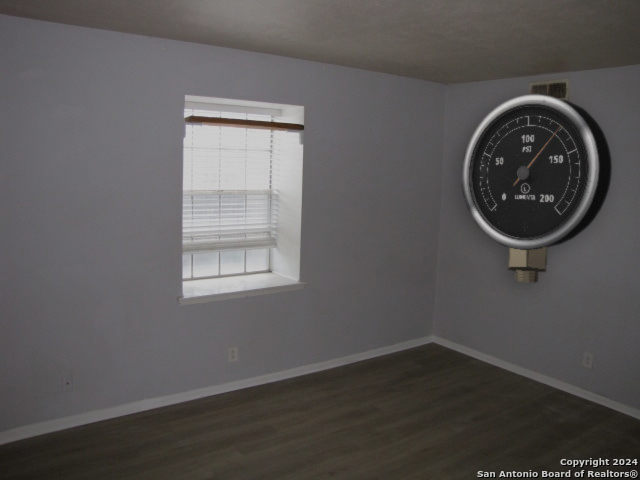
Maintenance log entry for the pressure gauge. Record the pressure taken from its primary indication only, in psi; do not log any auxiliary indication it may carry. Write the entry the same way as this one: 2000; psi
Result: 130; psi
